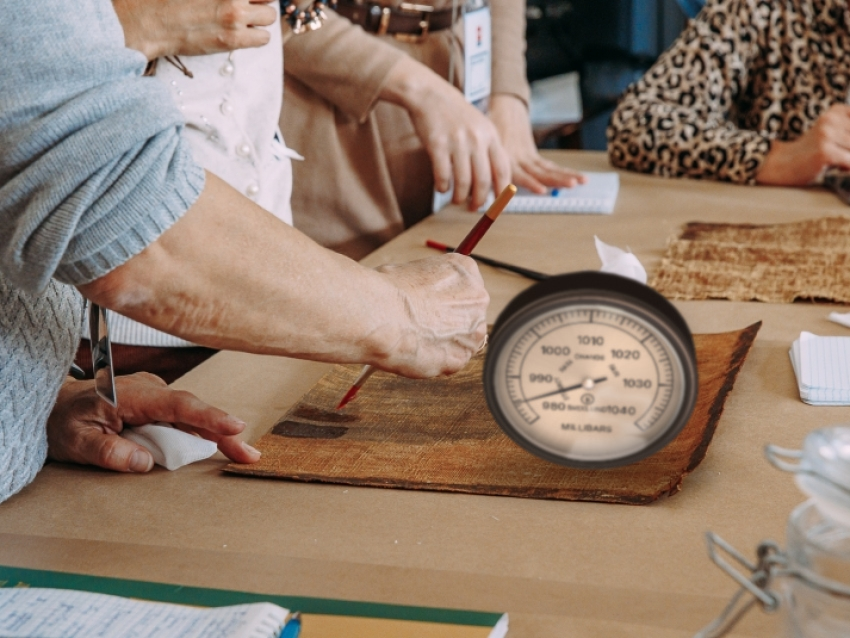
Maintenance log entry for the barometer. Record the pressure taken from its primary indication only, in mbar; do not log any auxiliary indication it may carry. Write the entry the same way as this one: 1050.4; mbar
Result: 985; mbar
